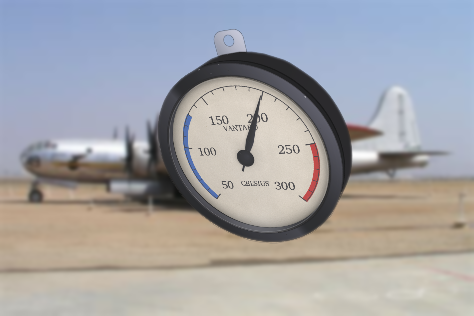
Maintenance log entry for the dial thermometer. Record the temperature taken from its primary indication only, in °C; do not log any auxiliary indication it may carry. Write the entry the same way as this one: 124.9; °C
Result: 200; °C
